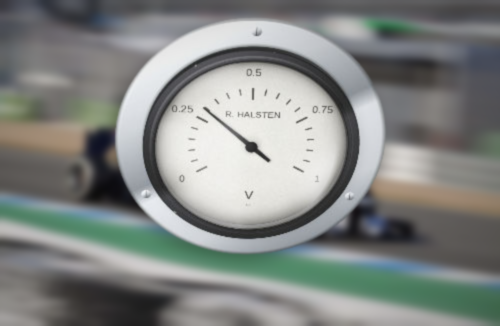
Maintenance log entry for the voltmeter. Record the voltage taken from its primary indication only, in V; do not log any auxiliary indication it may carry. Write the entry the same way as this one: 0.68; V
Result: 0.3; V
